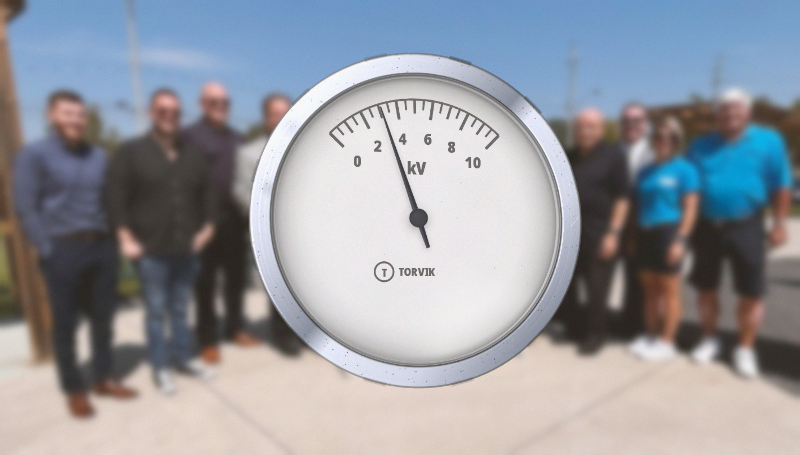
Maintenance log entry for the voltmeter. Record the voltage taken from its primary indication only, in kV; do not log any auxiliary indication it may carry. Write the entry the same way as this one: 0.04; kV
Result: 3; kV
